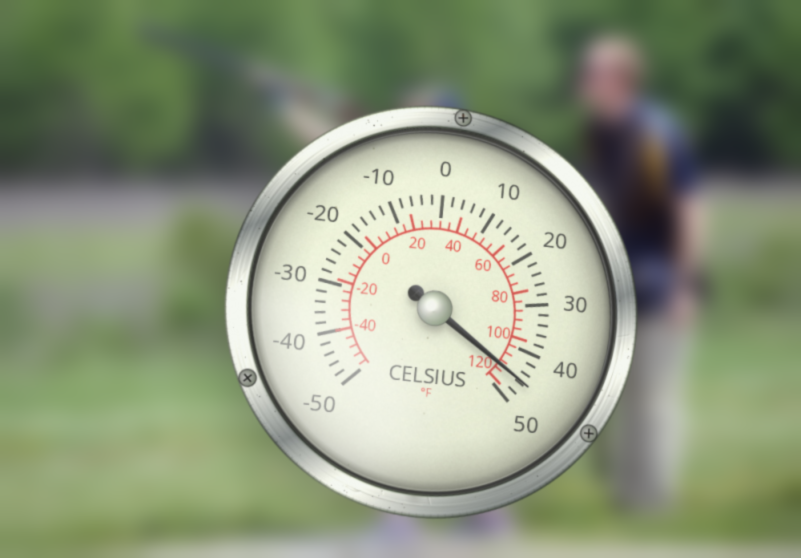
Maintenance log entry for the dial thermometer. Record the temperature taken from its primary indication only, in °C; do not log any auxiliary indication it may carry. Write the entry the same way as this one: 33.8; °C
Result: 46; °C
